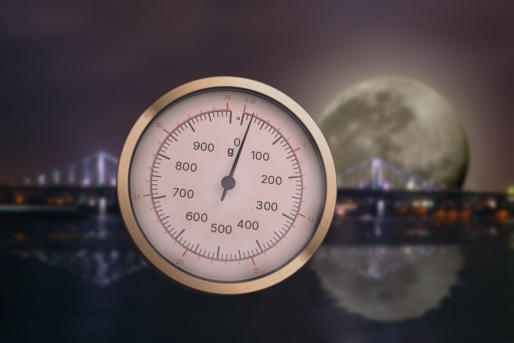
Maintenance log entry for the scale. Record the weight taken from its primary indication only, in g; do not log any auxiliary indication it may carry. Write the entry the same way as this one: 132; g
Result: 20; g
